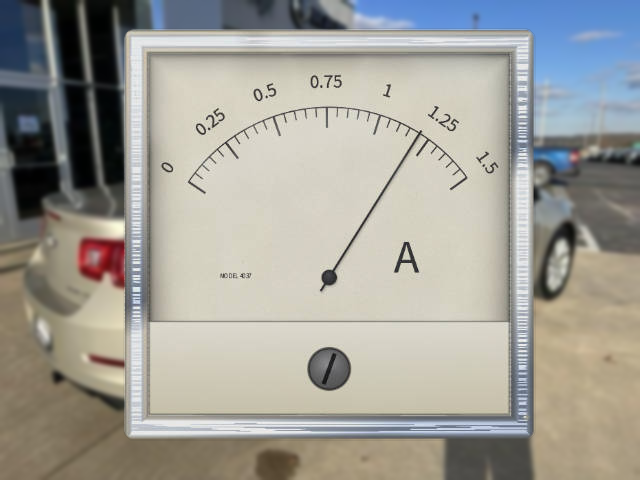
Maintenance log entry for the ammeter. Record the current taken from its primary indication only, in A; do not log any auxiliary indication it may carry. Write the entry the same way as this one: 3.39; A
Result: 1.2; A
